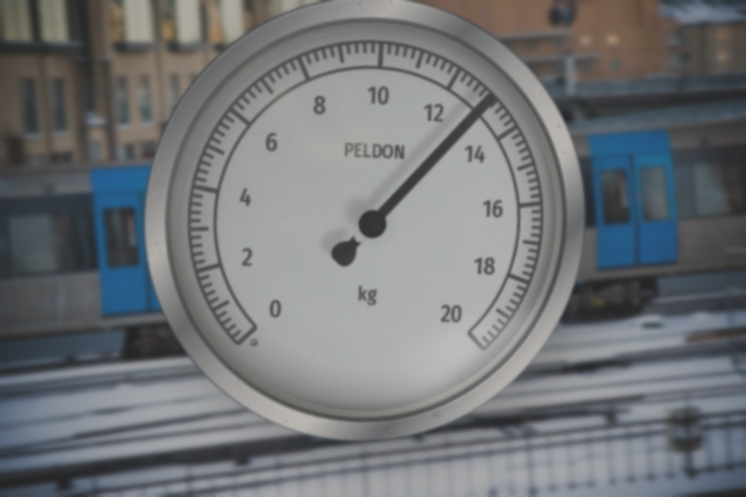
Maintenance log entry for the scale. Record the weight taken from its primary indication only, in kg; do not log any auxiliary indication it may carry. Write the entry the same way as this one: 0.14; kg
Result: 13; kg
